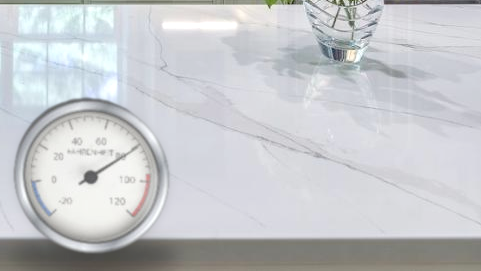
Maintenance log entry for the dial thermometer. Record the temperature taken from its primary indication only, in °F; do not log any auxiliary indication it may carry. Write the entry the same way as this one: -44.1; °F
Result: 80; °F
